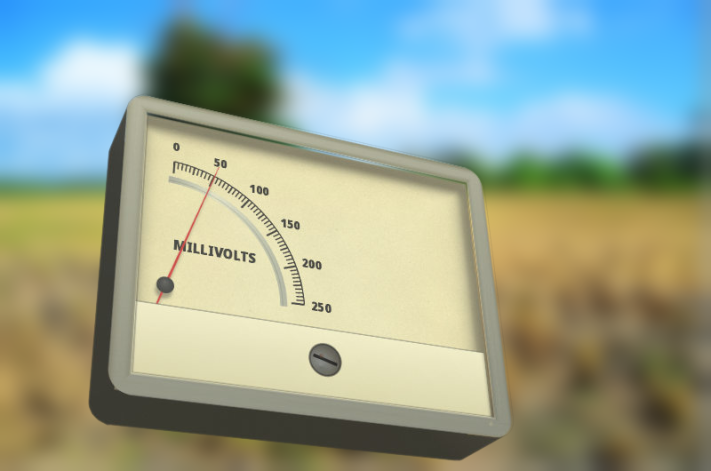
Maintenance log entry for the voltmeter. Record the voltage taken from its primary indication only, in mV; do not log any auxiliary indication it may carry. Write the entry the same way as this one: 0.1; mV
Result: 50; mV
